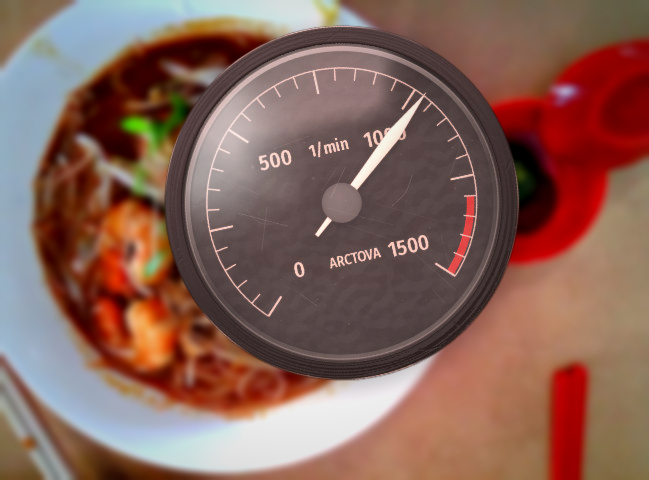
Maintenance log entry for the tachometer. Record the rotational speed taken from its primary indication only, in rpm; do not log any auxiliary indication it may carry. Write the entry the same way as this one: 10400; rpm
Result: 1025; rpm
